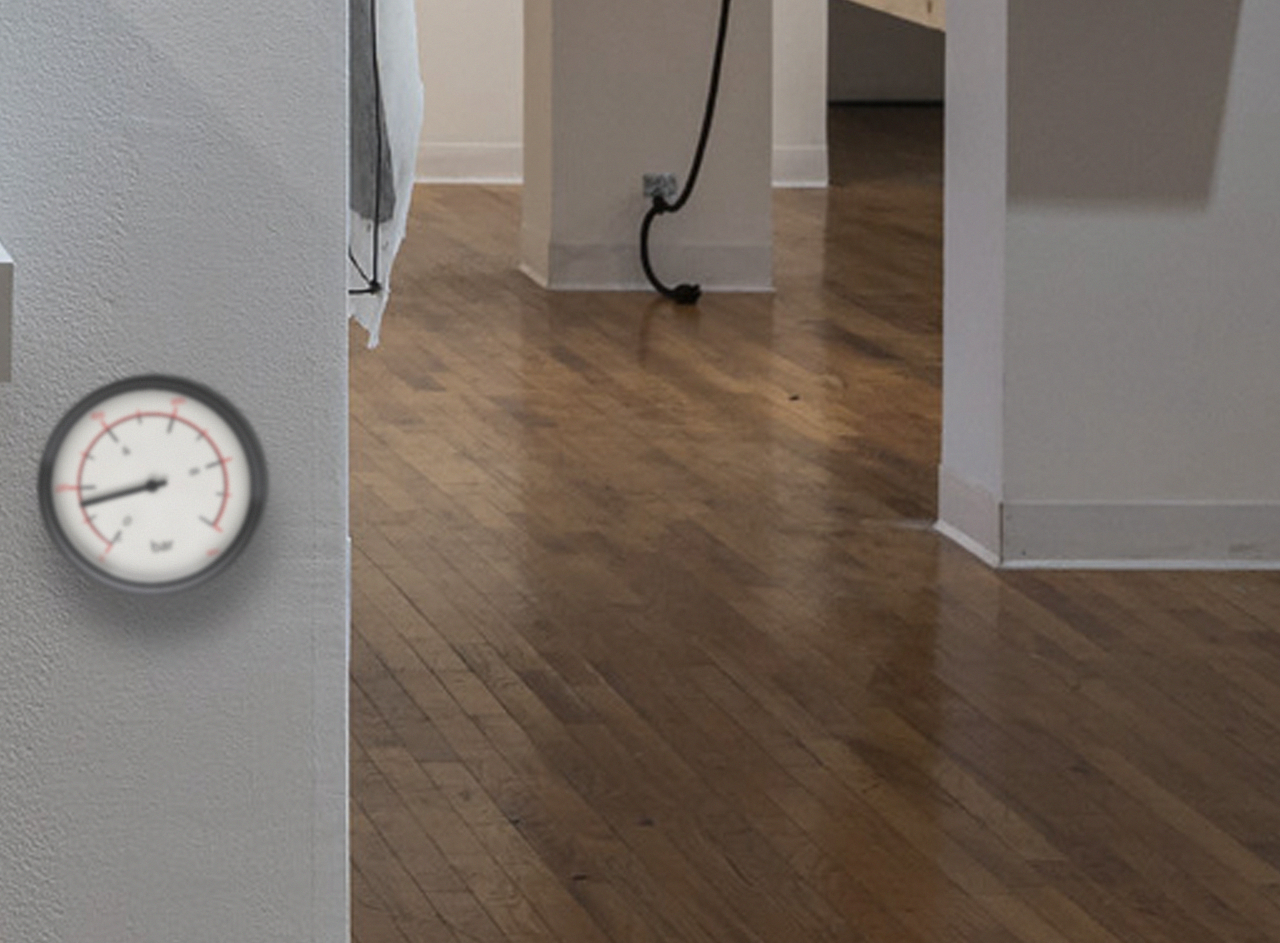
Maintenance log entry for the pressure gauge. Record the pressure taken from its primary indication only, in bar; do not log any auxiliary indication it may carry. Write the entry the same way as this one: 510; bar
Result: 1.5; bar
